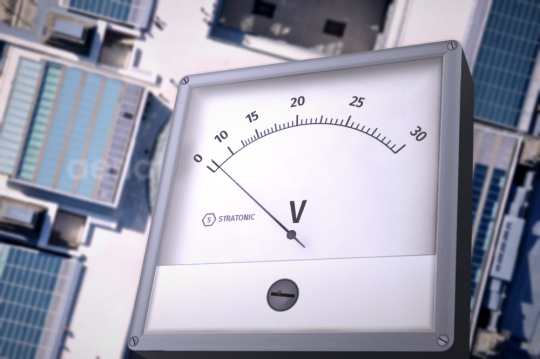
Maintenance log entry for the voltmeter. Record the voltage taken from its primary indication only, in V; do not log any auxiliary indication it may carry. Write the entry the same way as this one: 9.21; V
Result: 5; V
